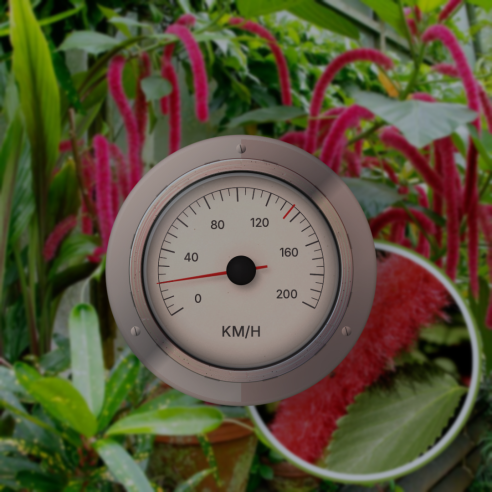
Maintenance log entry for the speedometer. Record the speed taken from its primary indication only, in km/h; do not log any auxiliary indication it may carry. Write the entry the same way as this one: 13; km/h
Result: 20; km/h
